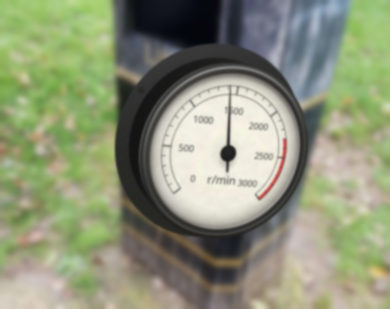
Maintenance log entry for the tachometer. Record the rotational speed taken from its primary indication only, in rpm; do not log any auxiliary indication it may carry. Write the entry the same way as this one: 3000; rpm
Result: 1400; rpm
